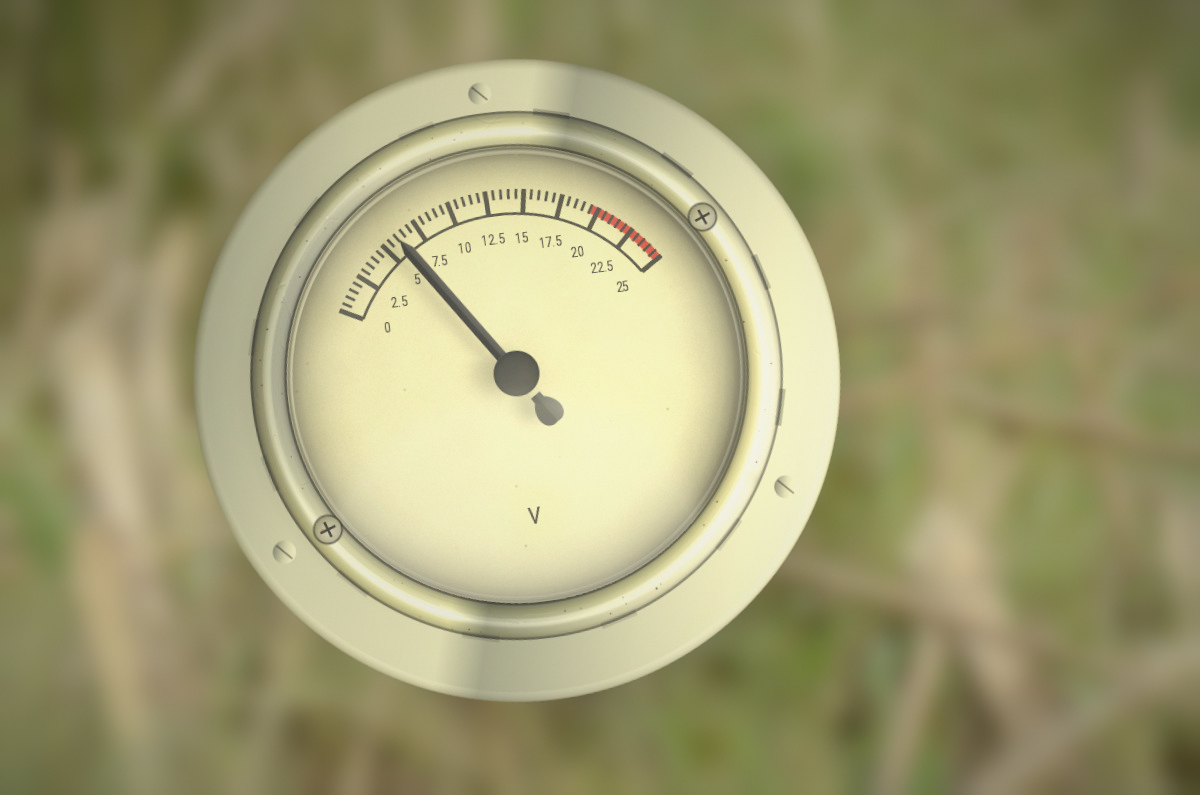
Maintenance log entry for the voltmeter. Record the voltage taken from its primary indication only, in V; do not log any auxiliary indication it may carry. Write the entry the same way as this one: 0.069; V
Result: 6; V
